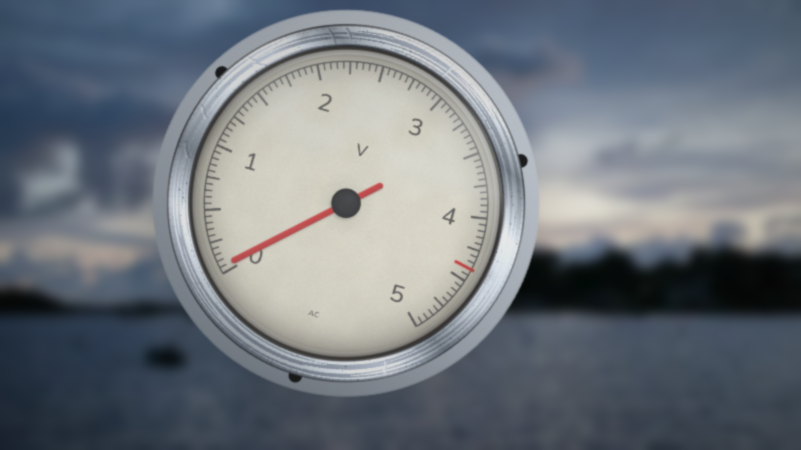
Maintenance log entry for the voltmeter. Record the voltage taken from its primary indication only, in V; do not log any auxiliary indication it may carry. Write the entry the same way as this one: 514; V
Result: 0.05; V
